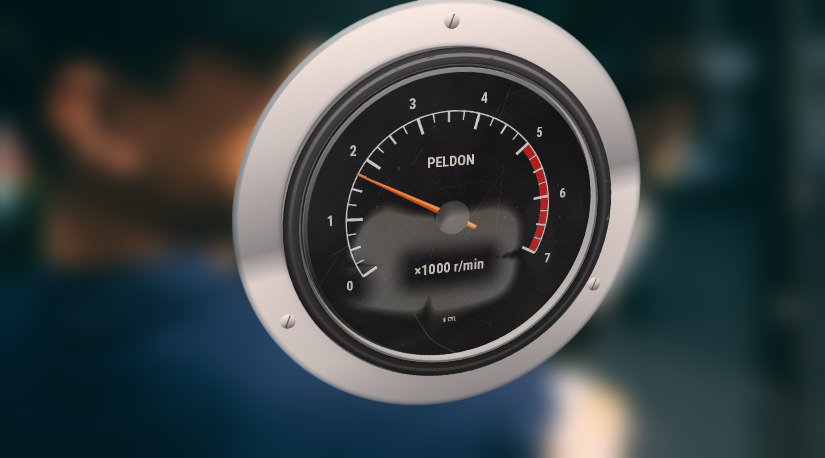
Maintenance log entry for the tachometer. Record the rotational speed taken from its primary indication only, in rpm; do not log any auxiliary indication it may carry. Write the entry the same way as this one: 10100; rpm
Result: 1750; rpm
